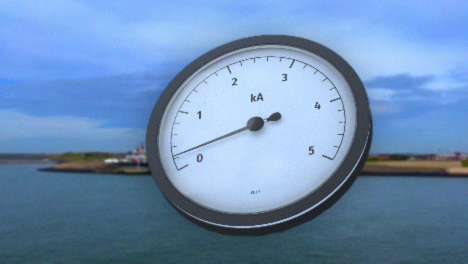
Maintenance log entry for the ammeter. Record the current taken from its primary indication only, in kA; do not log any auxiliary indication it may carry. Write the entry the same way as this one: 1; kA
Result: 0.2; kA
